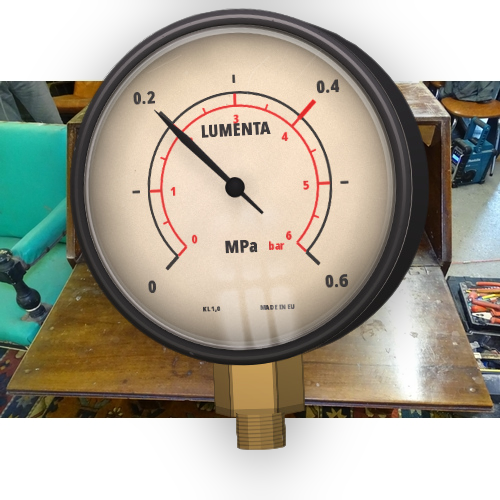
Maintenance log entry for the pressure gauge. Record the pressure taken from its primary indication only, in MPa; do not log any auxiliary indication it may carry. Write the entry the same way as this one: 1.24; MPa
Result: 0.2; MPa
